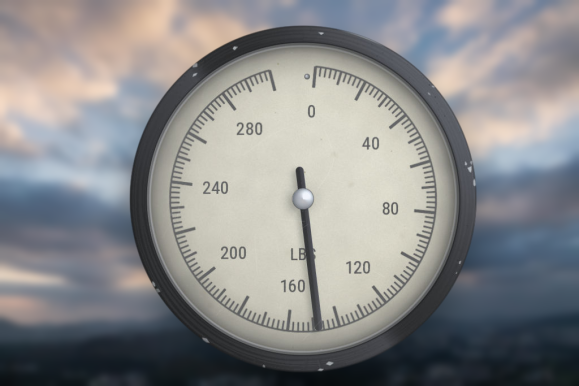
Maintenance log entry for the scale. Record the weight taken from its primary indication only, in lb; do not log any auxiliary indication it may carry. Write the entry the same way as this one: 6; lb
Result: 148; lb
